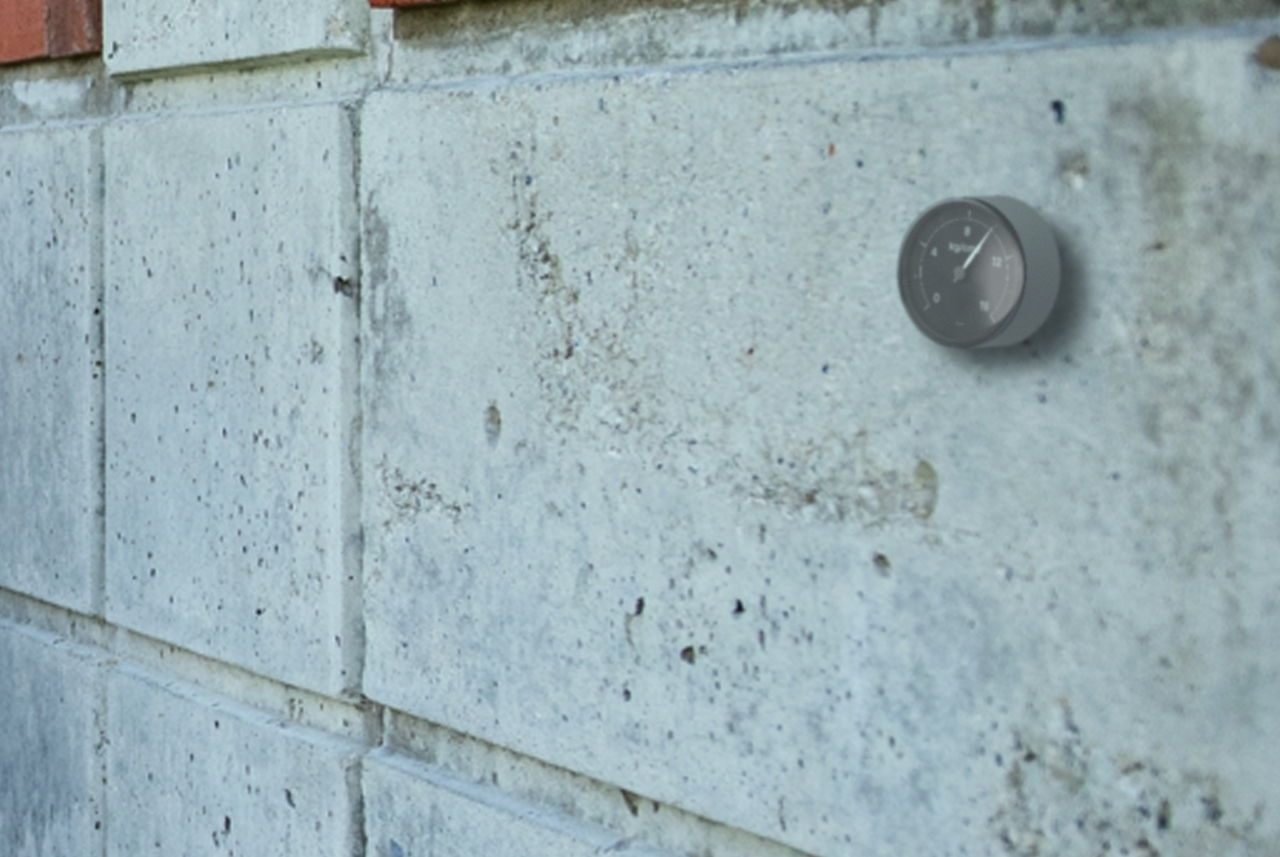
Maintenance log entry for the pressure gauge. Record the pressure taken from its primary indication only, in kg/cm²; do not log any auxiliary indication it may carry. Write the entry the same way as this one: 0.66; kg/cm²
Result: 10; kg/cm²
